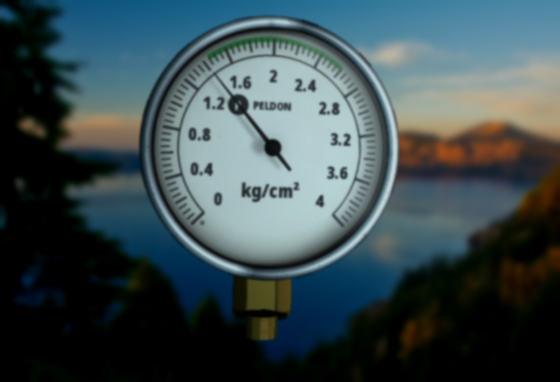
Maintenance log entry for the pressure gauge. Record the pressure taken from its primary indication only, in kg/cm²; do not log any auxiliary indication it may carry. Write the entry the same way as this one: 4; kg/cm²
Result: 1.4; kg/cm²
